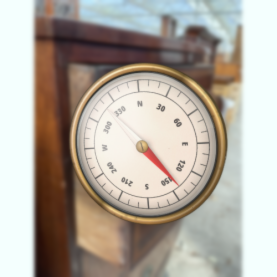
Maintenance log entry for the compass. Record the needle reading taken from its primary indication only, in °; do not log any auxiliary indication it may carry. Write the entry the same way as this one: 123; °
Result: 140; °
